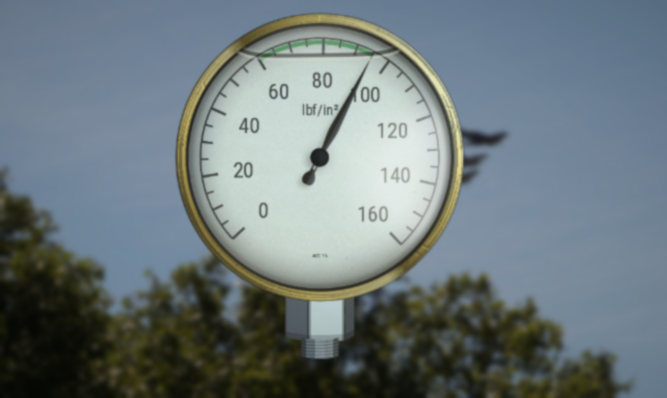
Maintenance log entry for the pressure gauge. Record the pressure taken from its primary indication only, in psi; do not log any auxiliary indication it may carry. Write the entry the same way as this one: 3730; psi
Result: 95; psi
